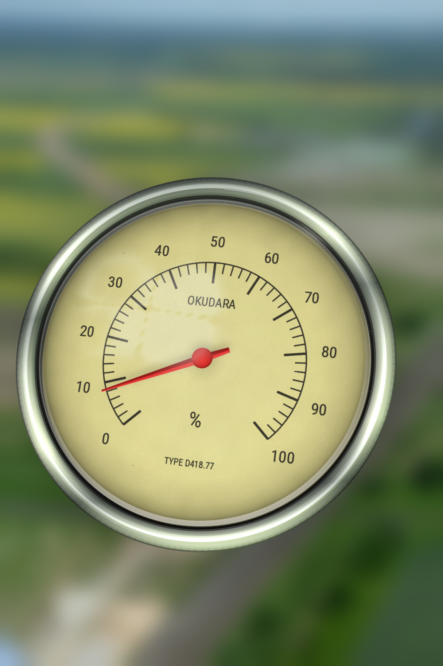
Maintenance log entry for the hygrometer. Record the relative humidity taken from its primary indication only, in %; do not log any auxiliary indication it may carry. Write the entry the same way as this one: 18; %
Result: 8; %
